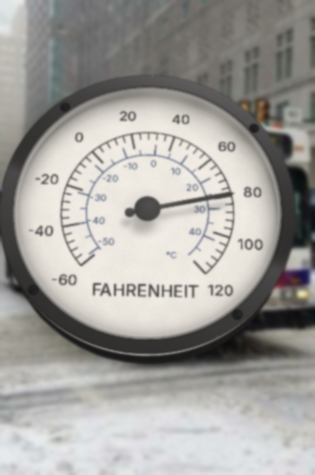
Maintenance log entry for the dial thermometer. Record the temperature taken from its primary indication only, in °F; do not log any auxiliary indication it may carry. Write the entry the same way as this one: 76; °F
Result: 80; °F
